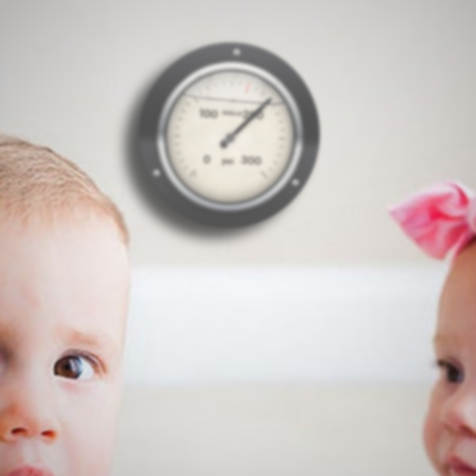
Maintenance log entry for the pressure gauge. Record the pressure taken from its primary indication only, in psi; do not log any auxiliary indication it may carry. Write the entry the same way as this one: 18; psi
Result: 200; psi
